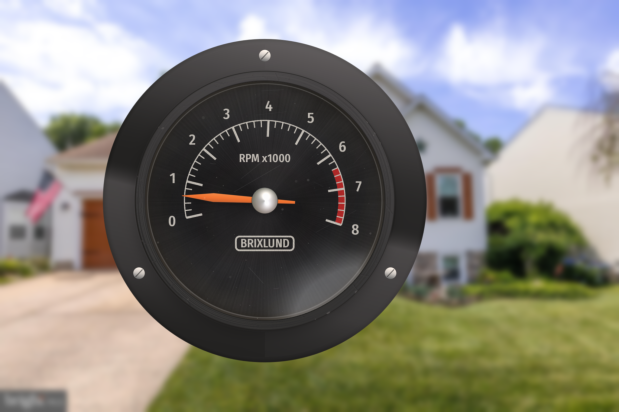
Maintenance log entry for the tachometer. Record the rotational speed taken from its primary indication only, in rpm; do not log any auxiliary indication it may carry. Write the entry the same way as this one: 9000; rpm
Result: 600; rpm
